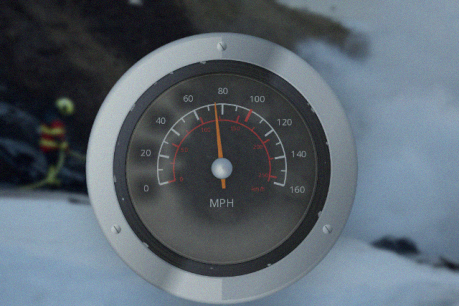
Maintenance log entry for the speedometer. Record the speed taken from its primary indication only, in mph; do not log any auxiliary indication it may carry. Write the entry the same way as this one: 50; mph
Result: 75; mph
